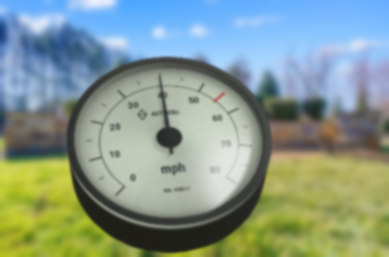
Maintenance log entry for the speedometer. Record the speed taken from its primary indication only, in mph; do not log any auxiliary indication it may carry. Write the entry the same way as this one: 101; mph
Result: 40; mph
